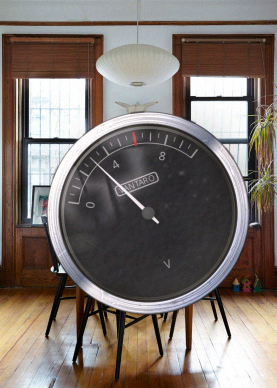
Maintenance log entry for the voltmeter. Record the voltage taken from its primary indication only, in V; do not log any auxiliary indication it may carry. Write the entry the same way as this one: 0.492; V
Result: 3; V
